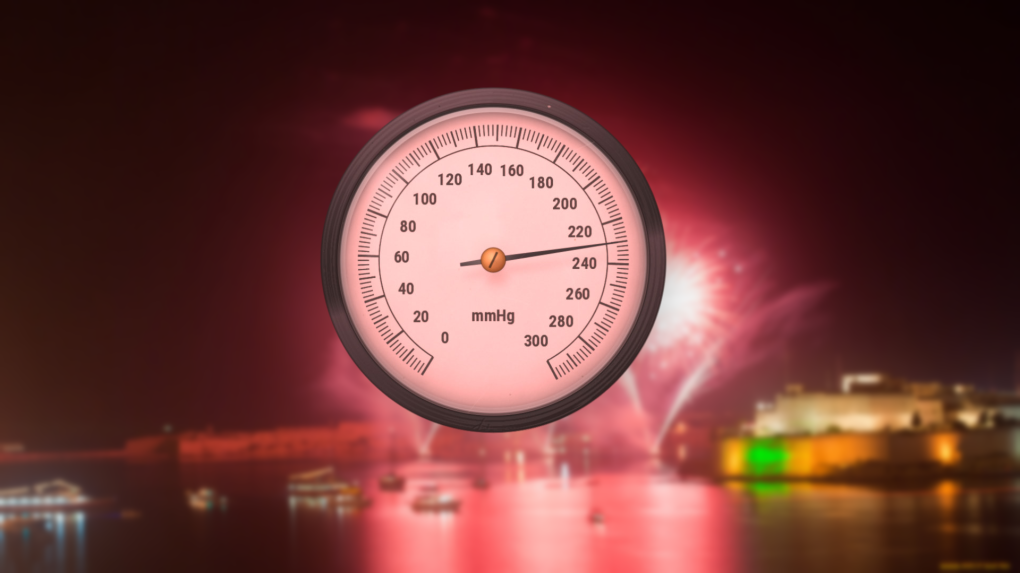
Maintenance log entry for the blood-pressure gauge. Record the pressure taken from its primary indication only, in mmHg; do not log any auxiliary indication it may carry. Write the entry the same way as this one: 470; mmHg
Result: 230; mmHg
